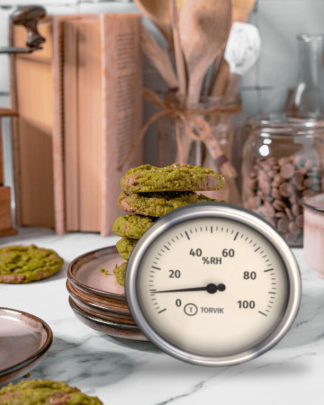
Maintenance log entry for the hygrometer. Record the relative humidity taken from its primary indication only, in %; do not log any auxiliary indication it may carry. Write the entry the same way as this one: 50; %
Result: 10; %
